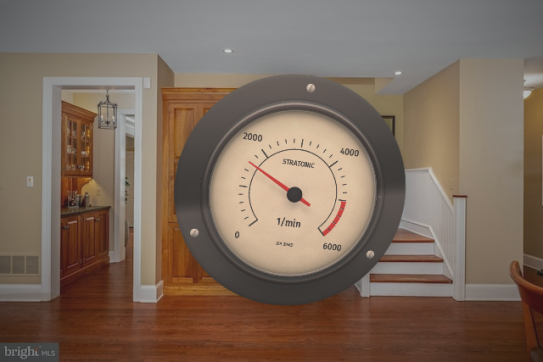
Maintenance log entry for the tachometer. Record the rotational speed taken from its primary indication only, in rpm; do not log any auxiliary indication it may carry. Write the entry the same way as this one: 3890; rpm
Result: 1600; rpm
